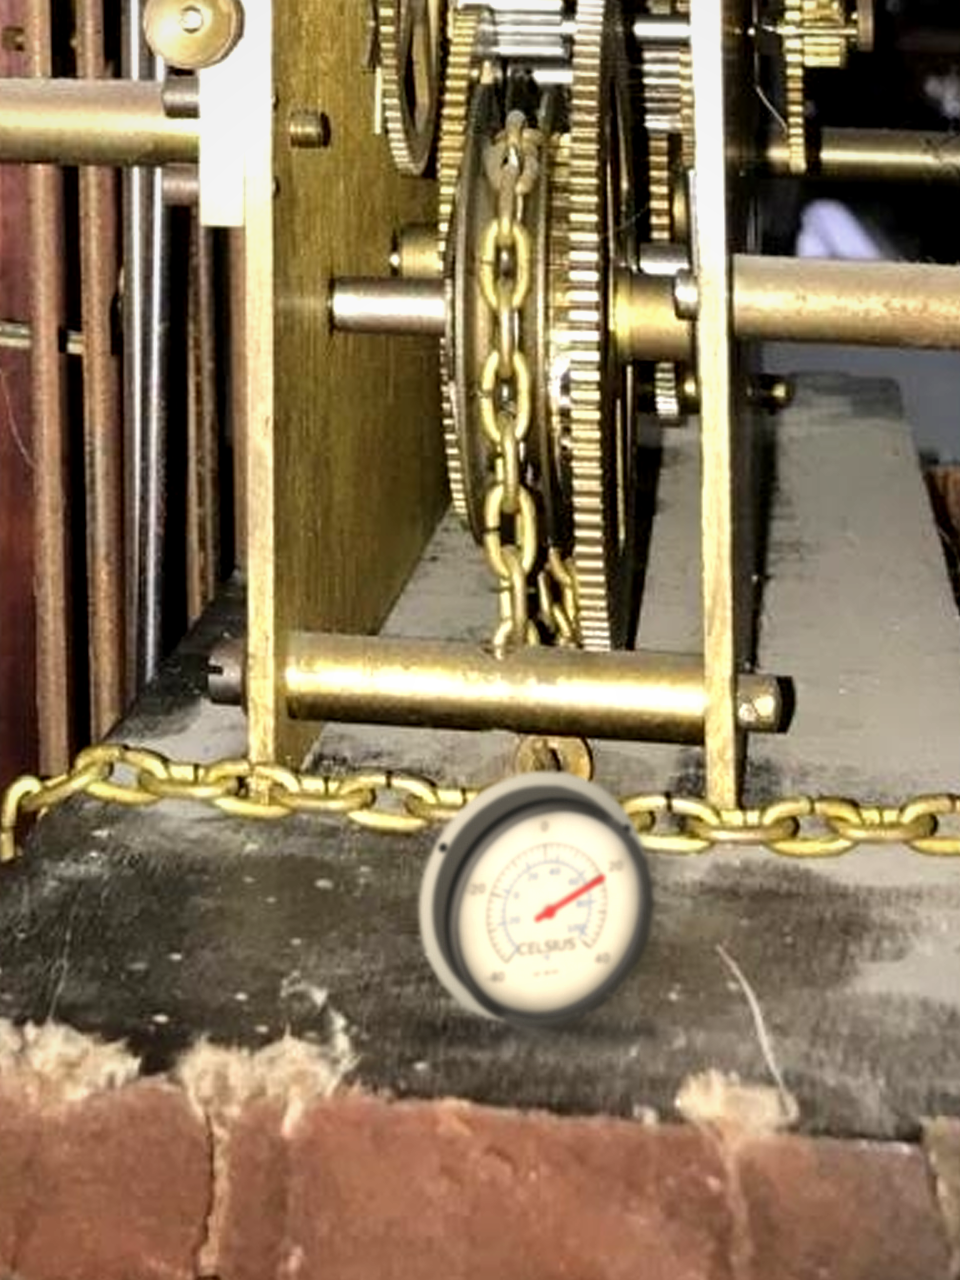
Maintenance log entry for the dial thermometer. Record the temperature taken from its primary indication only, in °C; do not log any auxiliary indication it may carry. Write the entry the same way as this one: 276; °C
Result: 20; °C
